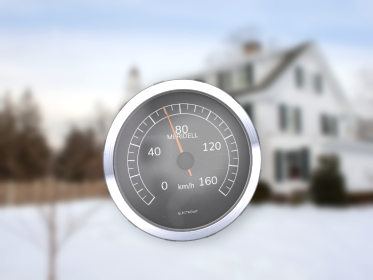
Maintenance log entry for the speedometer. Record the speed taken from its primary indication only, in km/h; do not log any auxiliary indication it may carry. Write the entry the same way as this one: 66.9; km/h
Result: 70; km/h
